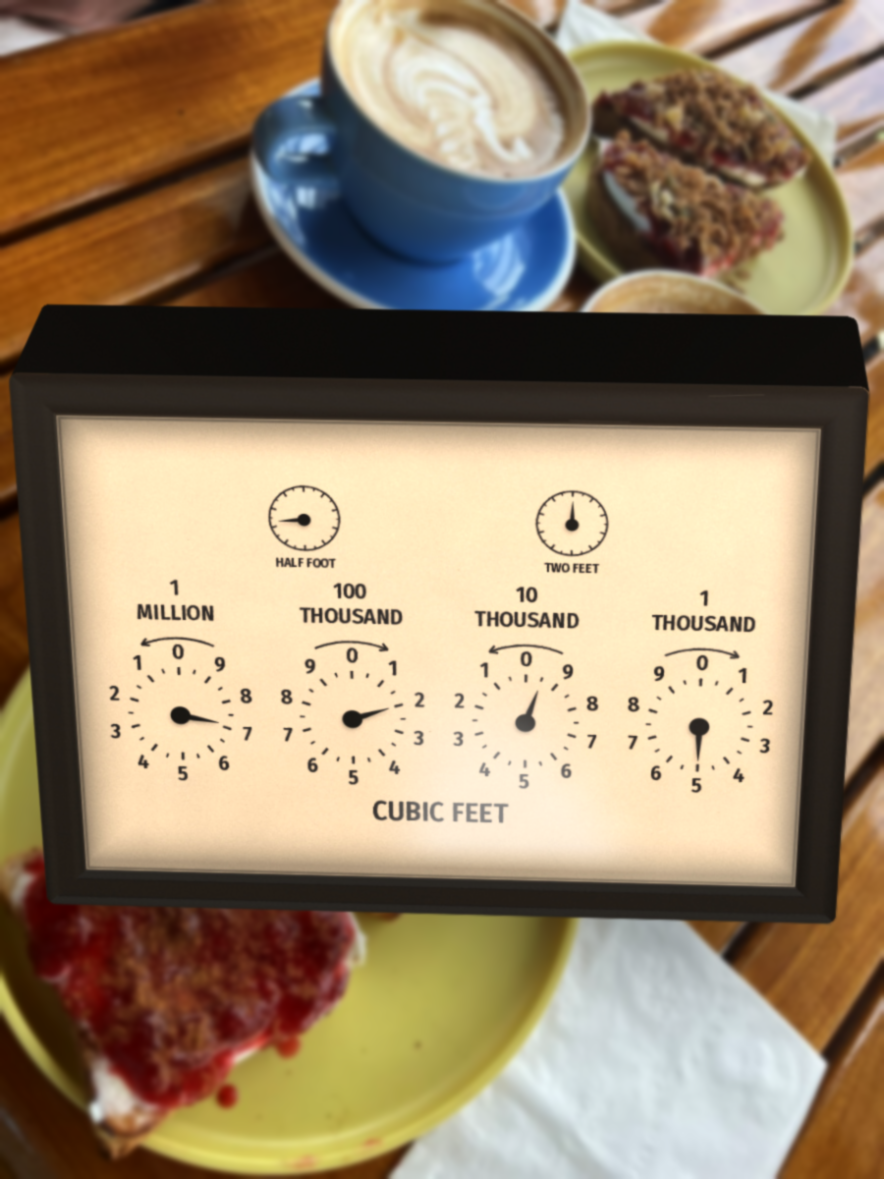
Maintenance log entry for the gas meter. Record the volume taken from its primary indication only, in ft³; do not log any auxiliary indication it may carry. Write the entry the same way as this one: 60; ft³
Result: 719500; ft³
